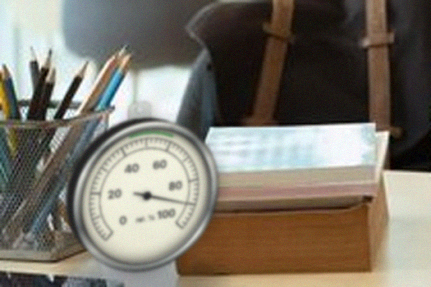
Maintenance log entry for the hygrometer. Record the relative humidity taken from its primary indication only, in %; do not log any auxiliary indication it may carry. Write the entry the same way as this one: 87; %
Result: 90; %
